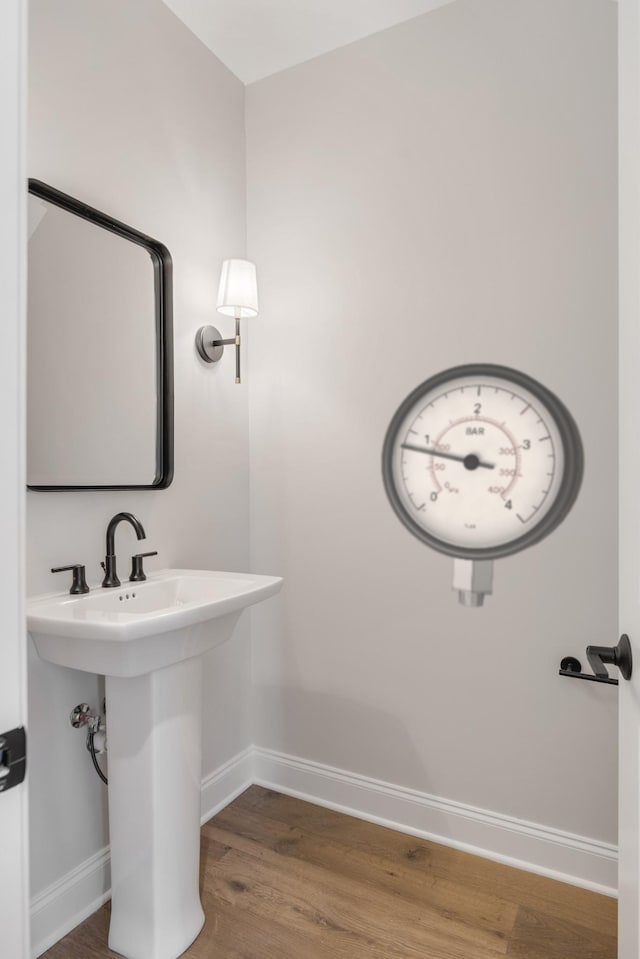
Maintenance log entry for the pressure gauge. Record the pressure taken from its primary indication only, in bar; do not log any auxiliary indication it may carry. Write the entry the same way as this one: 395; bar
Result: 0.8; bar
